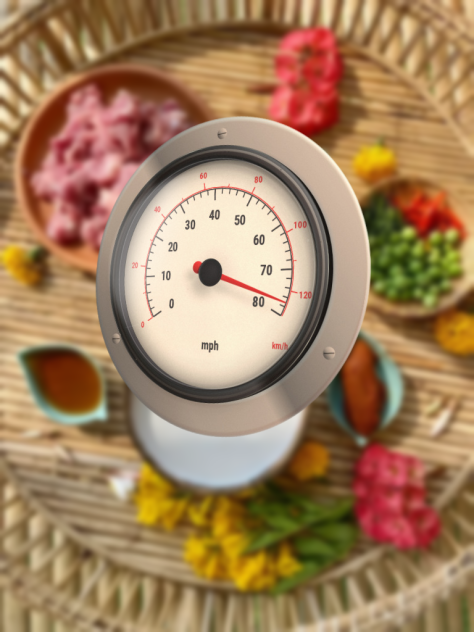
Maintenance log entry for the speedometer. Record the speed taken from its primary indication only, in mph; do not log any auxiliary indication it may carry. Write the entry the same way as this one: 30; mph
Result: 77; mph
